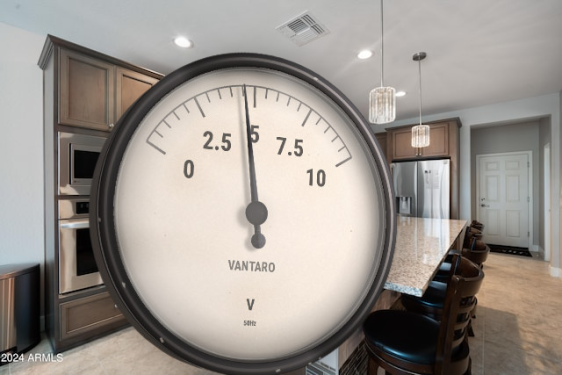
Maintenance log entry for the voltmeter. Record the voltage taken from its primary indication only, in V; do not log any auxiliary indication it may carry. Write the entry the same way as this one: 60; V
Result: 4.5; V
